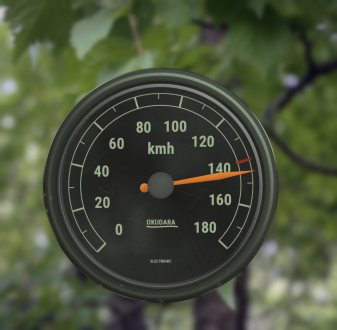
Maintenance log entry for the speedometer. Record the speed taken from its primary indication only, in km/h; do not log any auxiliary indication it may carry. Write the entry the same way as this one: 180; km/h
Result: 145; km/h
